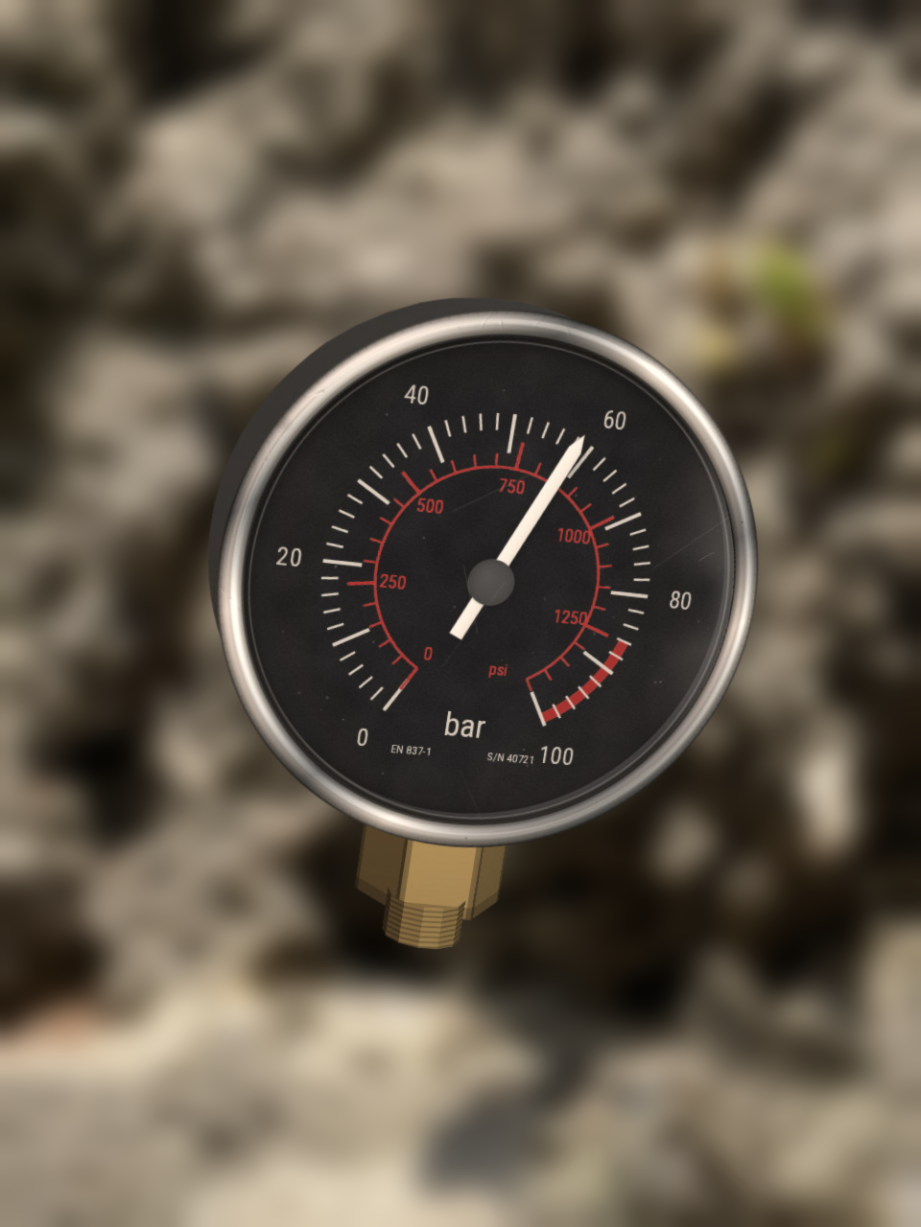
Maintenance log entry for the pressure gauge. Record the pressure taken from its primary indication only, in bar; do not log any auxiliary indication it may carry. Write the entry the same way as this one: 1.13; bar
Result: 58; bar
